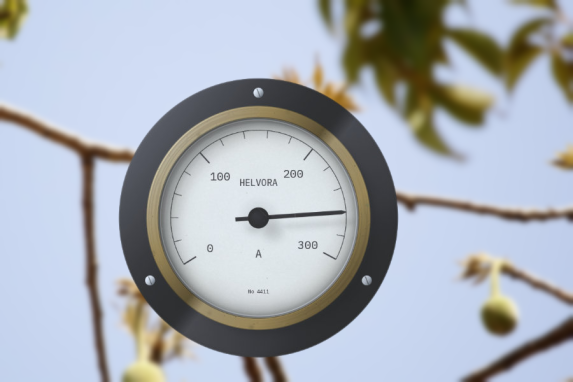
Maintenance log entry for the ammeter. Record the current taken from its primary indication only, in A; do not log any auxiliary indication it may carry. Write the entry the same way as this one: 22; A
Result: 260; A
